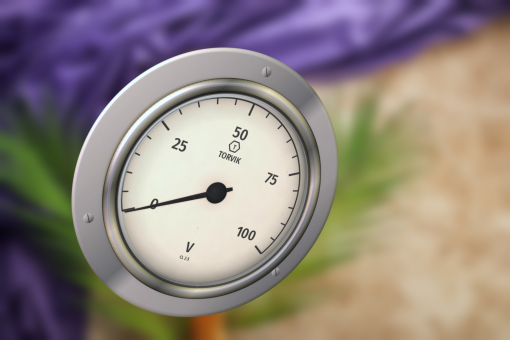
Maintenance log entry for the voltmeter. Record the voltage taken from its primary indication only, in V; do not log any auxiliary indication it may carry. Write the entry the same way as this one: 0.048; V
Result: 0; V
